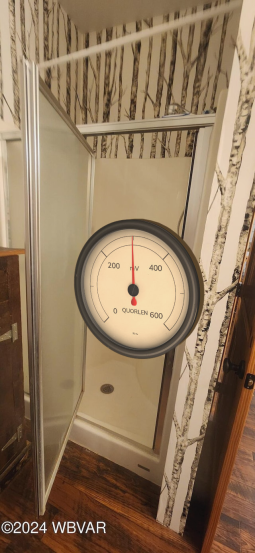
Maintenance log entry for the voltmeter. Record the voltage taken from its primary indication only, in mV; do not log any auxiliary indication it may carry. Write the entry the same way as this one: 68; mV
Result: 300; mV
